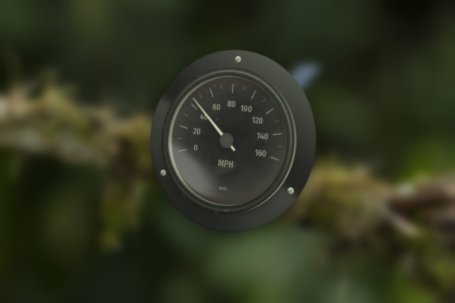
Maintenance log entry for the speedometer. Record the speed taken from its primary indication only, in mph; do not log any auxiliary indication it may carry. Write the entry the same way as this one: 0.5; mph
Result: 45; mph
